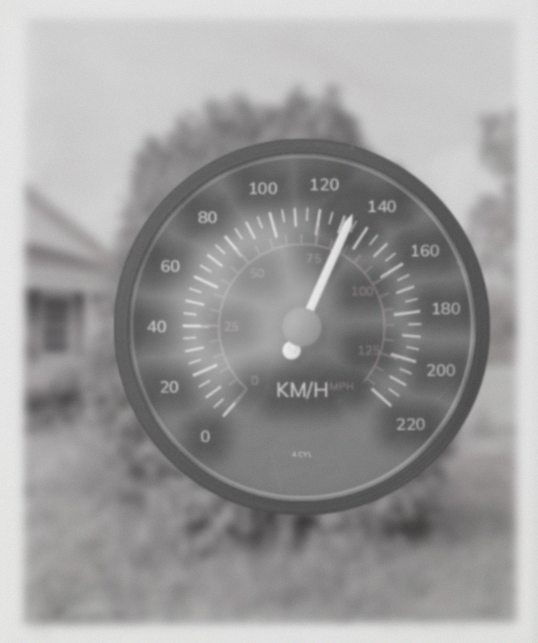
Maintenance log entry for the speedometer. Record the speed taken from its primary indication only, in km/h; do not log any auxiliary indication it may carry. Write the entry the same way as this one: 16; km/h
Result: 132.5; km/h
